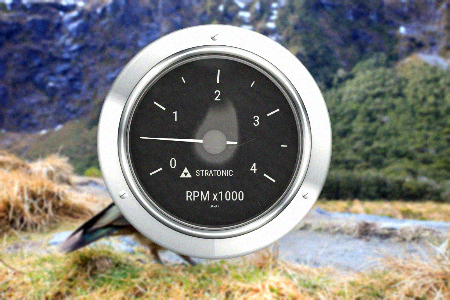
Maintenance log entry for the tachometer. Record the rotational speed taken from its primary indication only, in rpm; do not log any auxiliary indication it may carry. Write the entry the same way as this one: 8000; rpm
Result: 500; rpm
